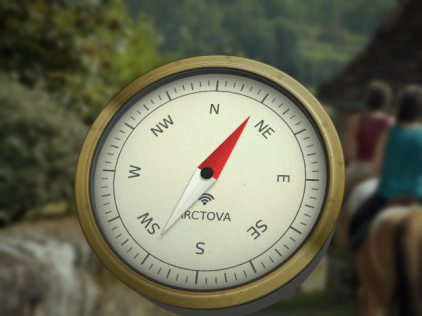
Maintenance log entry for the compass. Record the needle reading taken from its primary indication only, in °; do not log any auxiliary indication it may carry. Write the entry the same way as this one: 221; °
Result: 30; °
